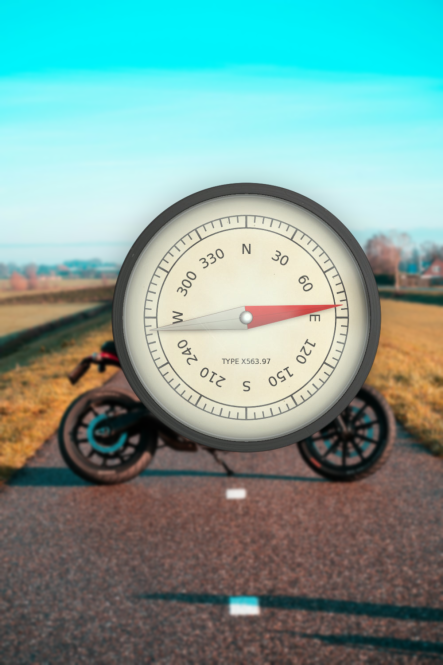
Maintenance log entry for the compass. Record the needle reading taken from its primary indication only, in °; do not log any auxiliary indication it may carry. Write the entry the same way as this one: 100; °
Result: 82.5; °
